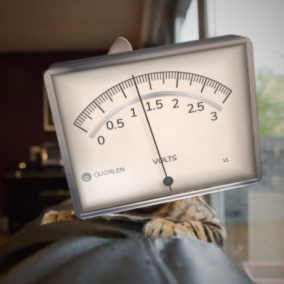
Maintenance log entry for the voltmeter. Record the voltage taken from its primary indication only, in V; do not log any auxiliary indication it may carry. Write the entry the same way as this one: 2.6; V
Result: 1.25; V
